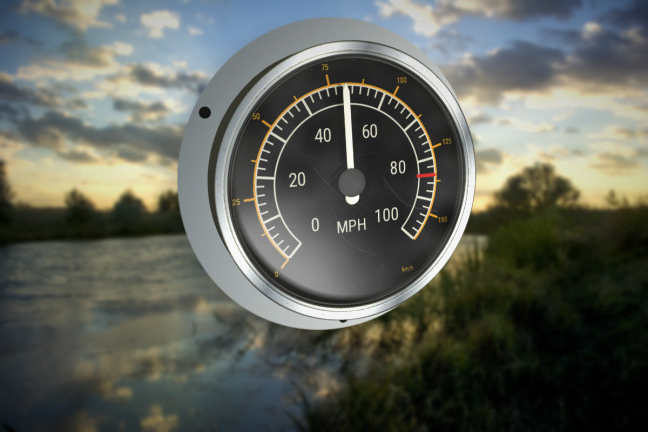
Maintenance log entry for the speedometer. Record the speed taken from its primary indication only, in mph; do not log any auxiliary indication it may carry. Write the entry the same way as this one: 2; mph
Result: 50; mph
